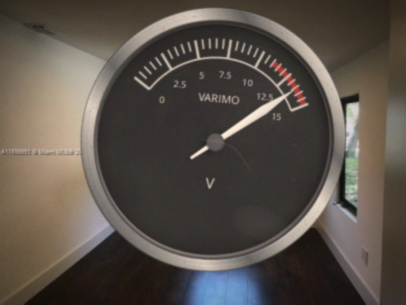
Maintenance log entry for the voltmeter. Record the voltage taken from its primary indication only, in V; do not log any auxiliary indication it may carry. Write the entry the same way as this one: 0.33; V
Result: 13.5; V
